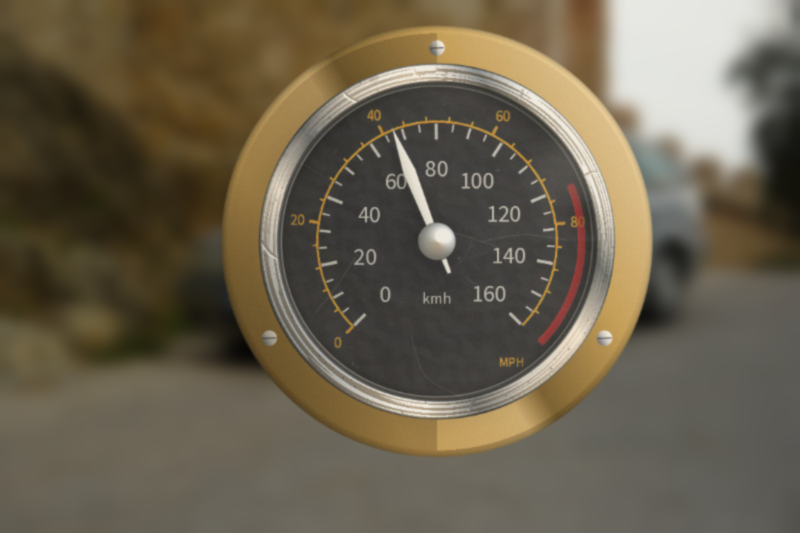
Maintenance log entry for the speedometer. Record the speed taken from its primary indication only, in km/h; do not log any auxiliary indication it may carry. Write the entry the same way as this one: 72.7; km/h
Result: 67.5; km/h
